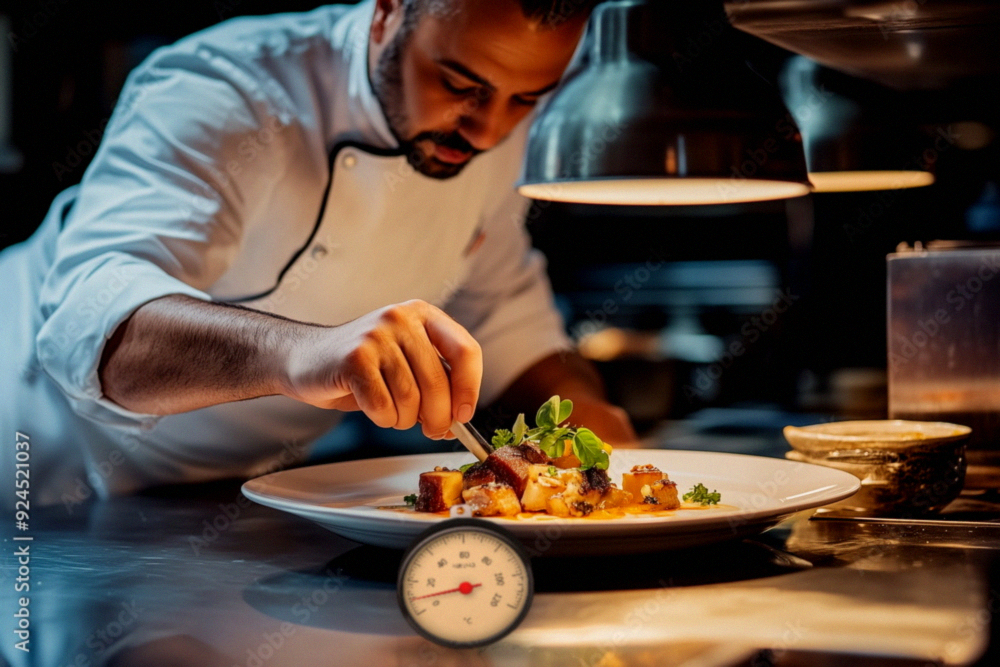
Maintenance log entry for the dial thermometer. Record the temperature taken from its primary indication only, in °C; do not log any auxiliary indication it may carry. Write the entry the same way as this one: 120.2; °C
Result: 10; °C
